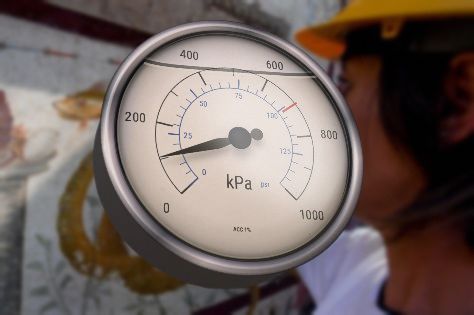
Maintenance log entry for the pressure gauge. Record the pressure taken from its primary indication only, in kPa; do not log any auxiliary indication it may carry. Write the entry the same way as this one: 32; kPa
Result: 100; kPa
